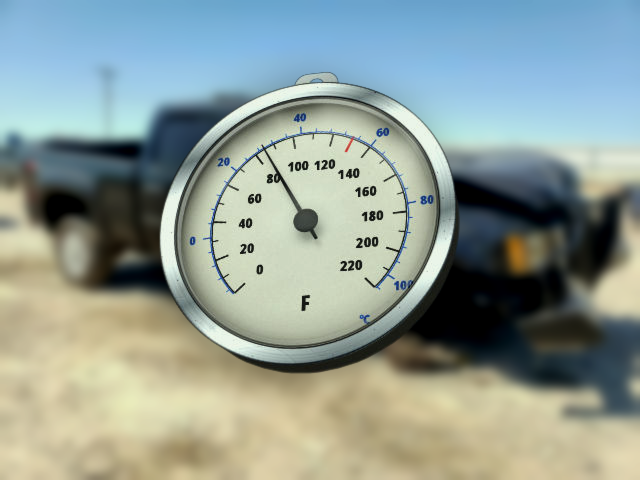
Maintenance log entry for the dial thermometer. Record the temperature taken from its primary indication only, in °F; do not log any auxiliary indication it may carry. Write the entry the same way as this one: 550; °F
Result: 85; °F
